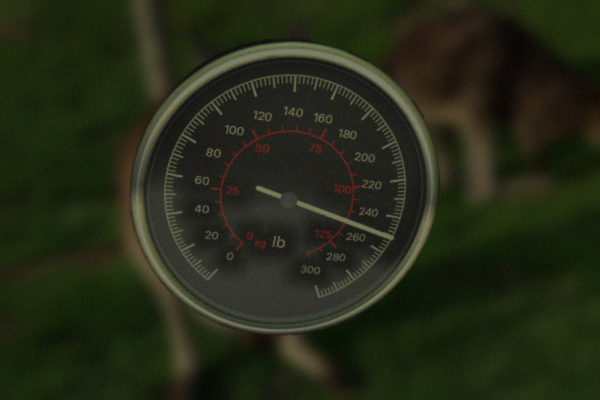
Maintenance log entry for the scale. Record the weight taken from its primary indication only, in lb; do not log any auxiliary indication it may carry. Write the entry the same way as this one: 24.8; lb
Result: 250; lb
